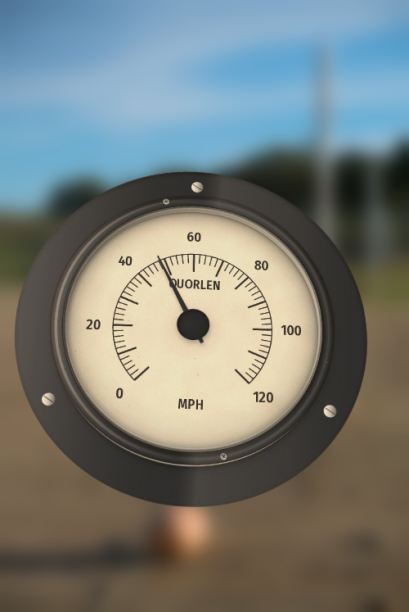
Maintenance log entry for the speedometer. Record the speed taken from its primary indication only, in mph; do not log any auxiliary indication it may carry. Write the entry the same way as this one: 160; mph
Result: 48; mph
